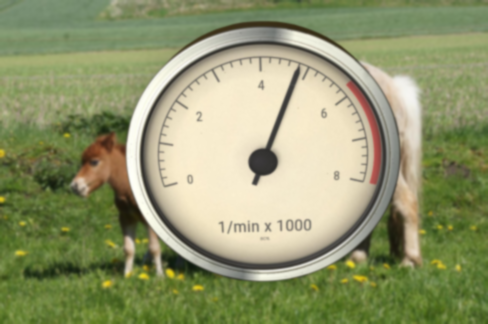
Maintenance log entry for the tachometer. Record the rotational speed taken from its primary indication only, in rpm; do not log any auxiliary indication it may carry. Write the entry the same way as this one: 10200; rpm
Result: 4800; rpm
